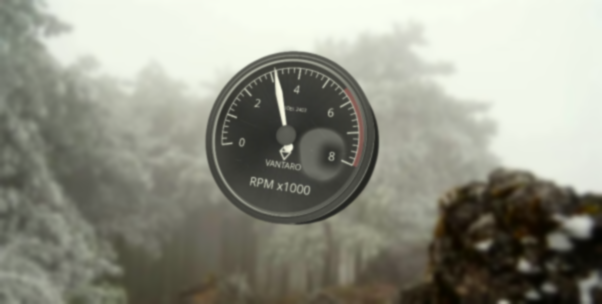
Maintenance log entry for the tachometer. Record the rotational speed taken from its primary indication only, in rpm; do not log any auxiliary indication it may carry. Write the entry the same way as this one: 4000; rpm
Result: 3200; rpm
